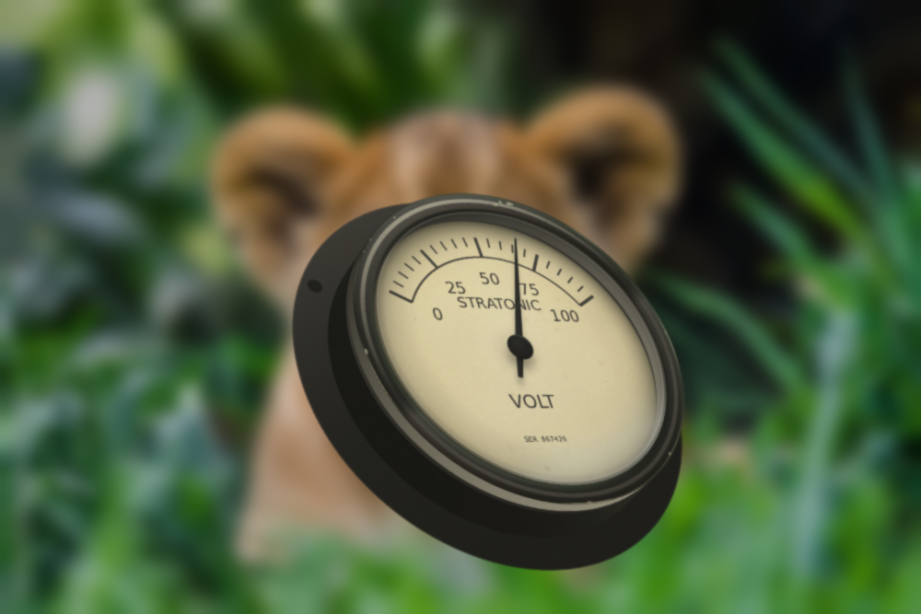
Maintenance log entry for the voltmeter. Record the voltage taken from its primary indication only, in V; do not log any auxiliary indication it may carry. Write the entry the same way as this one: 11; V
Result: 65; V
